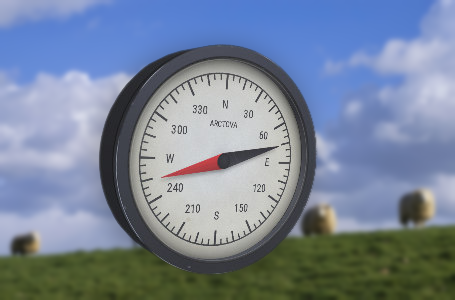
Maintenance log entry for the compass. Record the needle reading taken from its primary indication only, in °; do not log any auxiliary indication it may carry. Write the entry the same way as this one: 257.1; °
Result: 255; °
